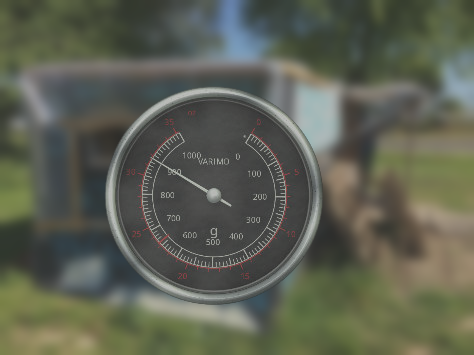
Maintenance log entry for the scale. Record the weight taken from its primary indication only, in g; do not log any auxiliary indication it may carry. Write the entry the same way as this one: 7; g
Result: 900; g
